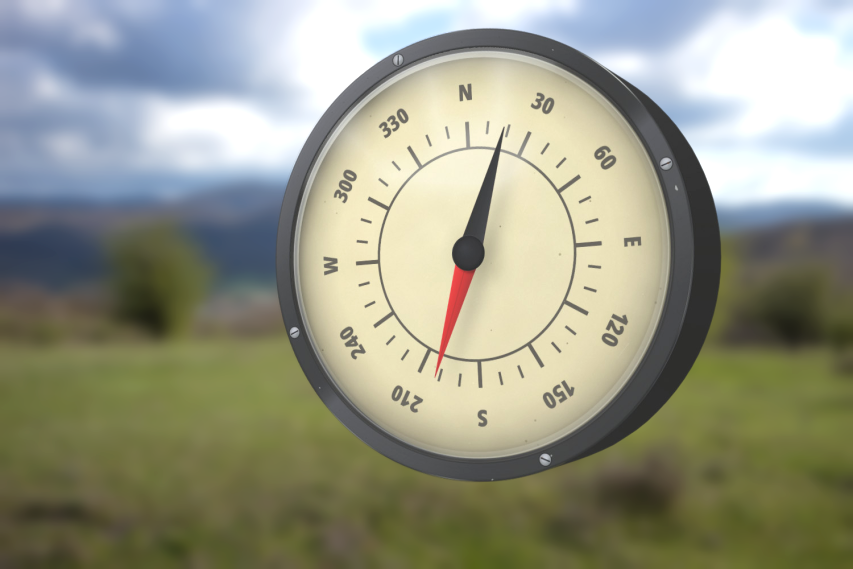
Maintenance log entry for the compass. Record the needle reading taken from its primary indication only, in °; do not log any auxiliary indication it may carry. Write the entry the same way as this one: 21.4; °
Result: 200; °
